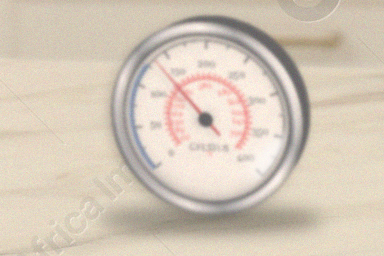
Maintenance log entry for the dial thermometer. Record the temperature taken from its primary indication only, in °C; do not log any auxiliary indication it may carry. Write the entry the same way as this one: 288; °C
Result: 137.5; °C
